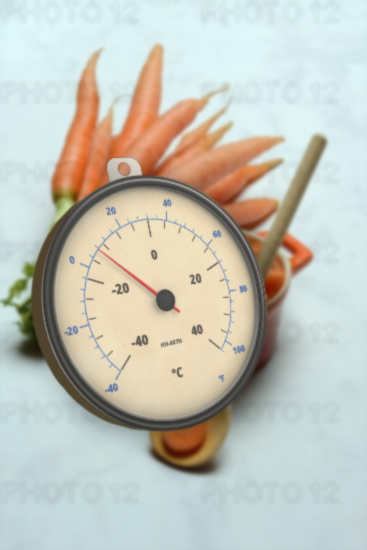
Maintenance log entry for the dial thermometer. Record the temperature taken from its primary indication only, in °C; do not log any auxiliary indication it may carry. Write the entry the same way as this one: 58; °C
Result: -14; °C
